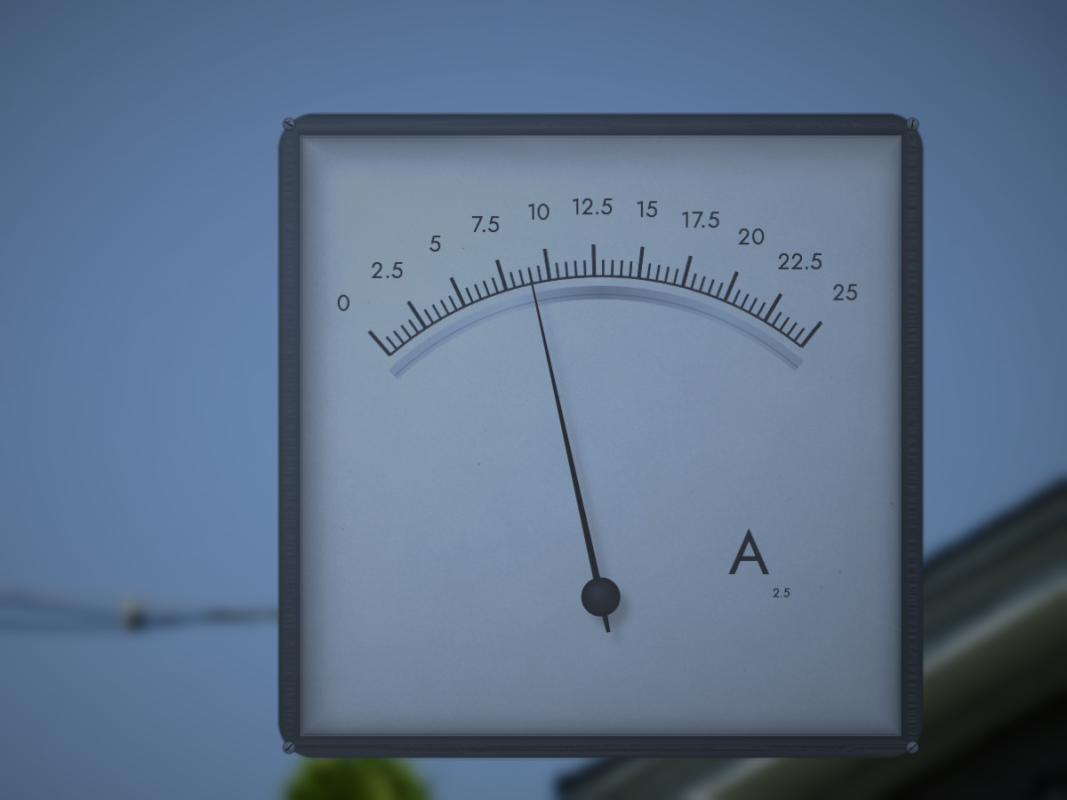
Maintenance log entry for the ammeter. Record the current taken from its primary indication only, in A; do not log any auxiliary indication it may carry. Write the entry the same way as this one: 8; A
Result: 9; A
